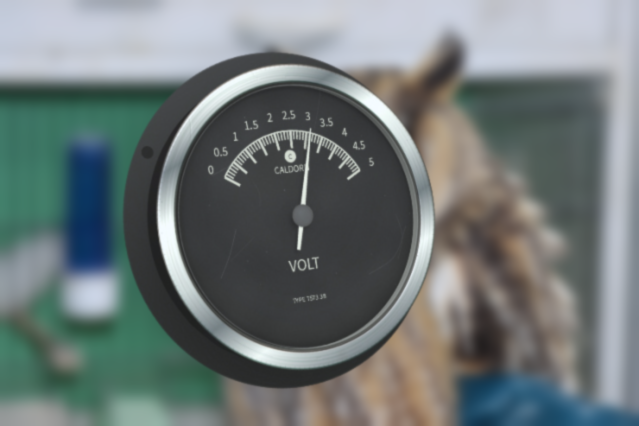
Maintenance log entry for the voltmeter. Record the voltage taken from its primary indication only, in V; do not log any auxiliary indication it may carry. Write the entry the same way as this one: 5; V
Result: 3; V
